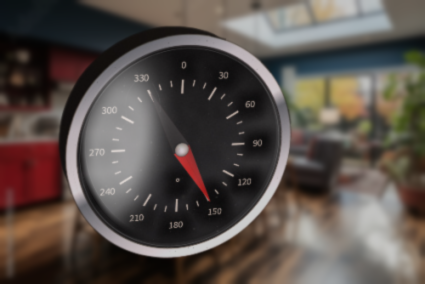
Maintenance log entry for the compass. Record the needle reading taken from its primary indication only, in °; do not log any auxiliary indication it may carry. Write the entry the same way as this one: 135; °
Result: 150; °
